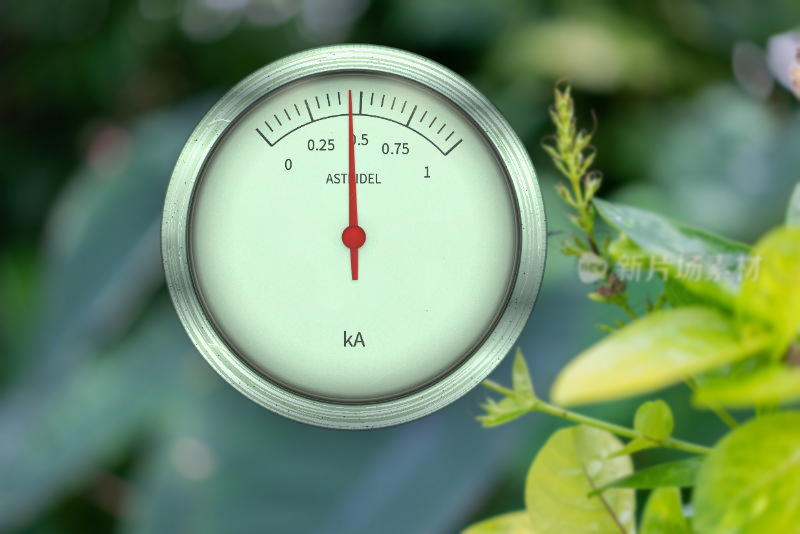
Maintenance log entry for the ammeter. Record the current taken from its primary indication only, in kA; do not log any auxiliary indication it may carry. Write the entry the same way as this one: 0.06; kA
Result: 0.45; kA
